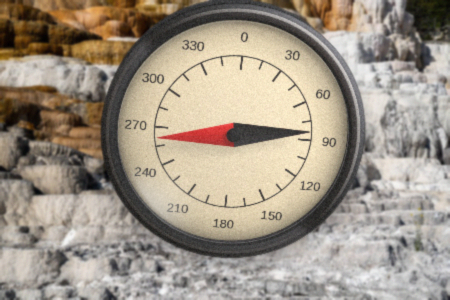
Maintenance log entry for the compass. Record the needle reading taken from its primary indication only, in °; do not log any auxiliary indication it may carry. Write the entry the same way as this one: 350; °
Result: 262.5; °
